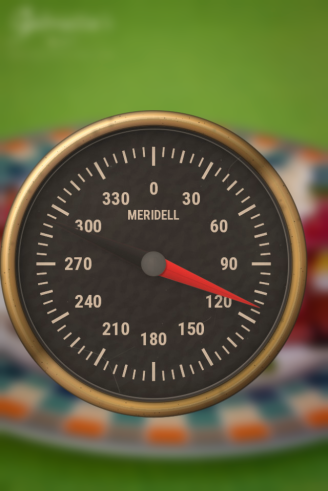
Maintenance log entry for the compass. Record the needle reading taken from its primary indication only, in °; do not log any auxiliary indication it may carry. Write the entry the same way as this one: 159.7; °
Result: 112.5; °
